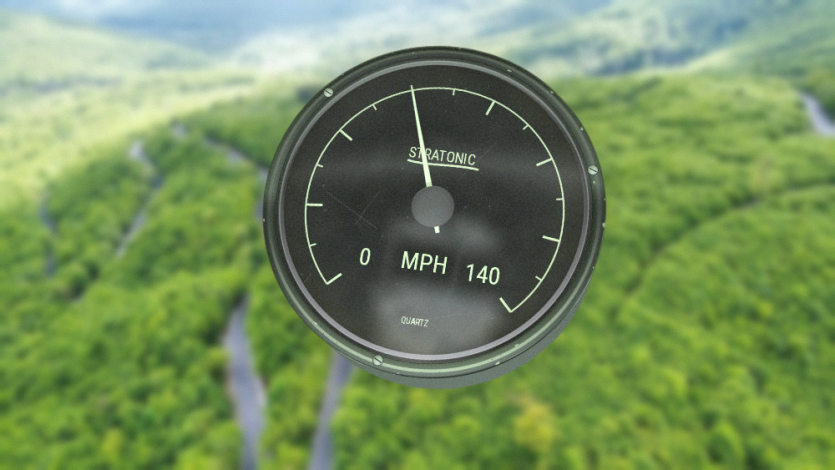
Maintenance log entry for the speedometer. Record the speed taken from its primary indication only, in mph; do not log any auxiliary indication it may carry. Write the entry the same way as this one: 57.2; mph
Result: 60; mph
